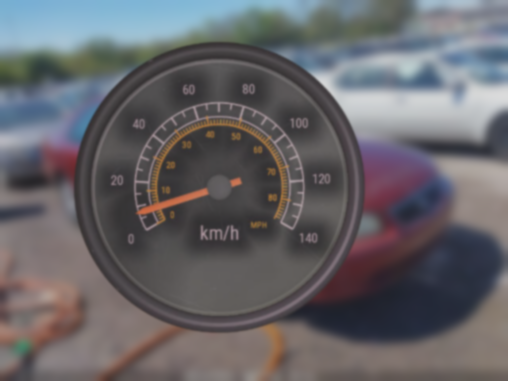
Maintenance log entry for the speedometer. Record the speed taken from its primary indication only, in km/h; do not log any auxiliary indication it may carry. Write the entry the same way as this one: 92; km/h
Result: 7.5; km/h
